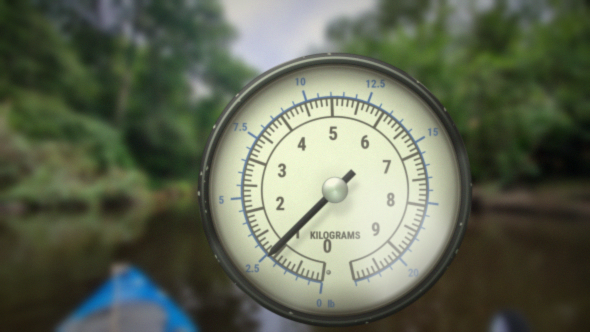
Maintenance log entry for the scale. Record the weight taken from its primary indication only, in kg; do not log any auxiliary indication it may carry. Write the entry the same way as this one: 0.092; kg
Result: 1.1; kg
